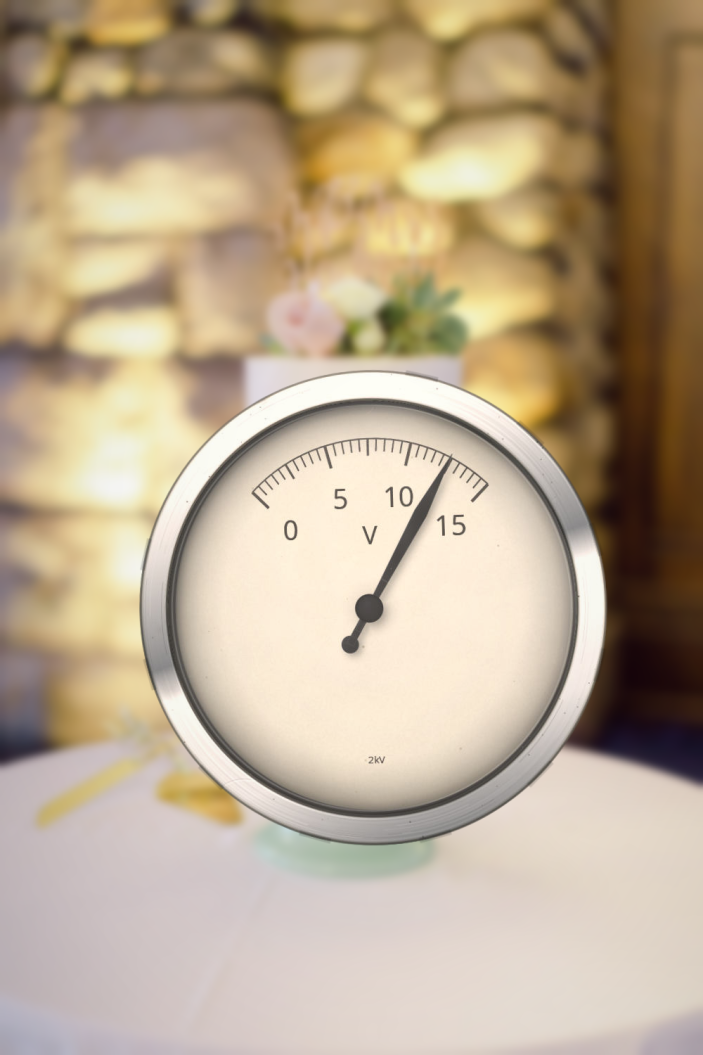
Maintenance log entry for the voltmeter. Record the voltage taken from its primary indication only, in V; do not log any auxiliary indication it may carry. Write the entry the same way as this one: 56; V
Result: 12.5; V
